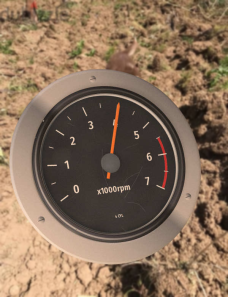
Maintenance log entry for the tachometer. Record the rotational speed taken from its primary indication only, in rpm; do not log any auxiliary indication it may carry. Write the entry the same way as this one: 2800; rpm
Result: 4000; rpm
